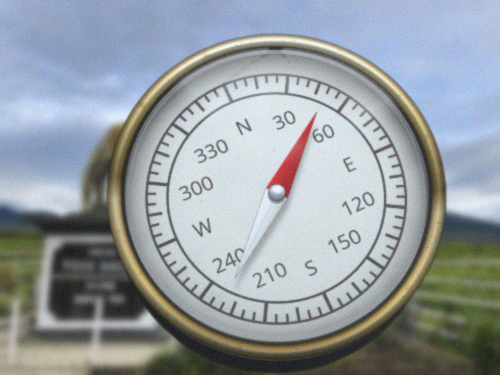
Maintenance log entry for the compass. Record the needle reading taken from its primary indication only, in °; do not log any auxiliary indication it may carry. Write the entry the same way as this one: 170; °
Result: 50; °
